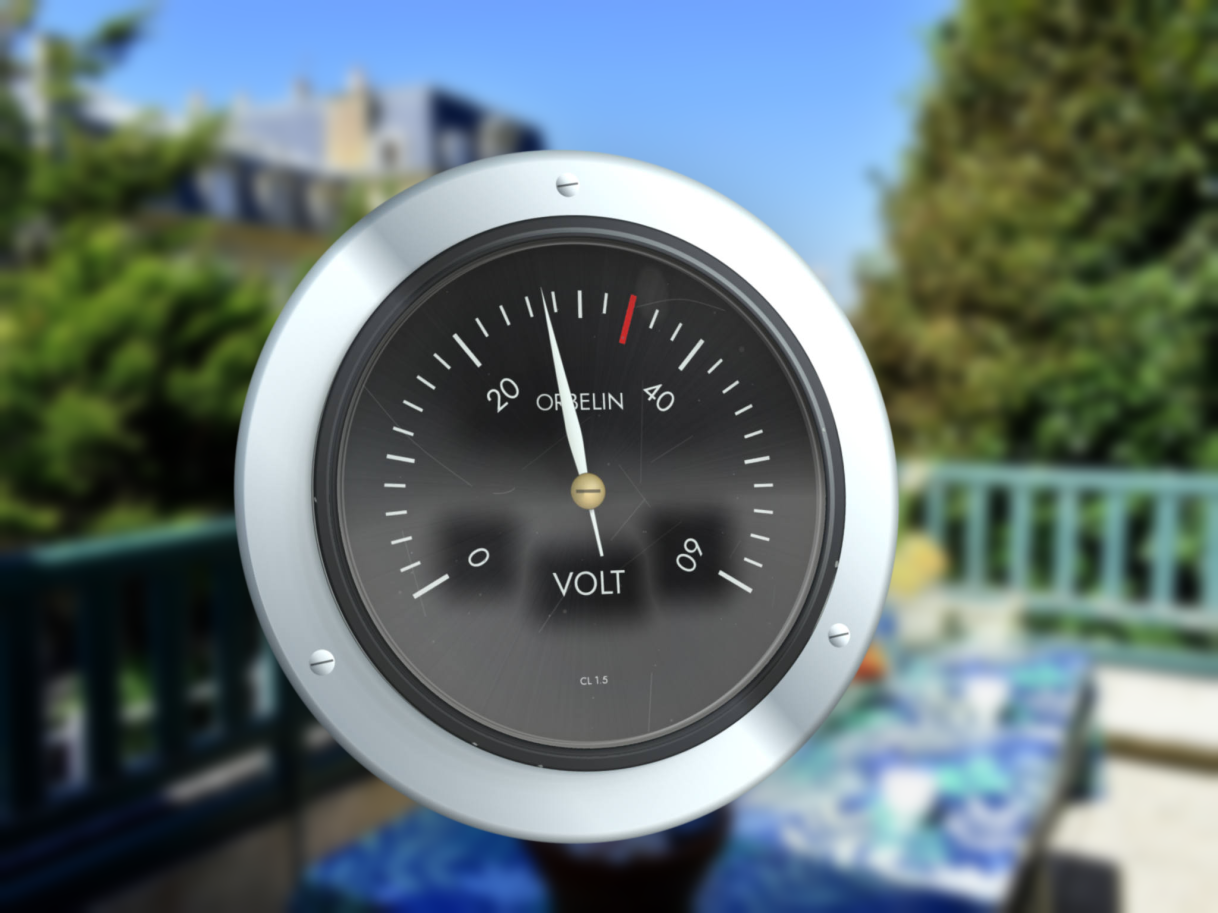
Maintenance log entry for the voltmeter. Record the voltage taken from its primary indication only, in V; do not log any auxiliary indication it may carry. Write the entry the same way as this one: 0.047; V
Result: 27; V
